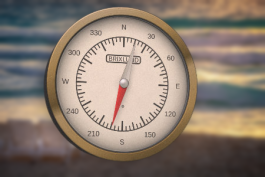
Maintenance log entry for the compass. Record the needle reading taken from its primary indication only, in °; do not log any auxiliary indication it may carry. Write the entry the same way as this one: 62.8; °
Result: 195; °
